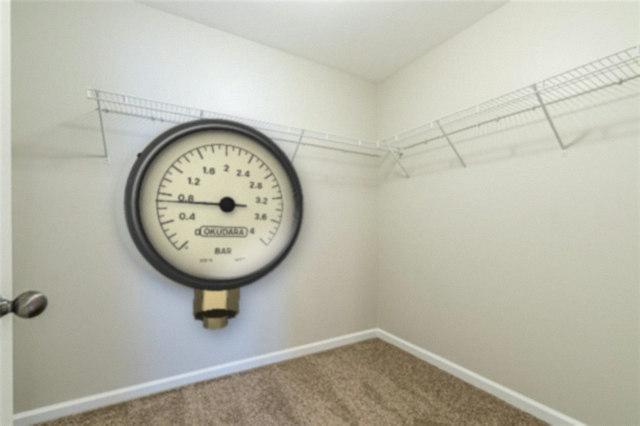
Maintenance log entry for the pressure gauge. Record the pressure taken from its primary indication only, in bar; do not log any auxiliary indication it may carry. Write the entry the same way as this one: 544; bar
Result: 0.7; bar
